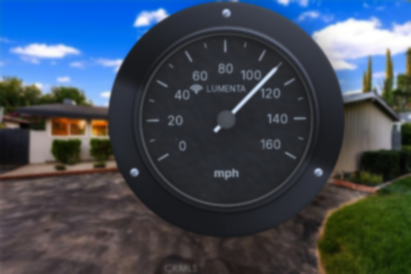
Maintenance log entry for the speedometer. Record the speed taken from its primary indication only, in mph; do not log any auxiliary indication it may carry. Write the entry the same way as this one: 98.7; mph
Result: 110; mph
